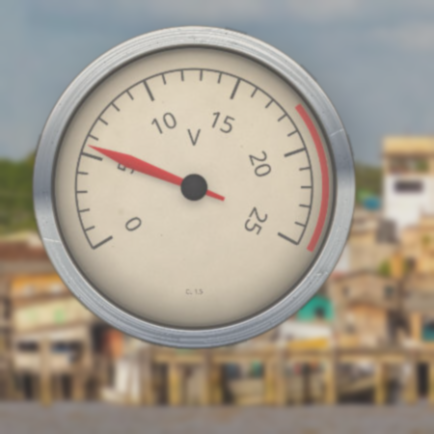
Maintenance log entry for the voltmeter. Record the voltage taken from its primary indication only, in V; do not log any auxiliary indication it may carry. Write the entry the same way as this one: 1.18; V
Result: 5.5; V
